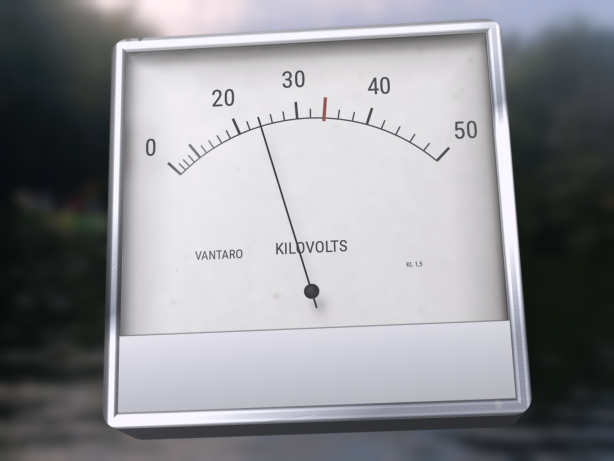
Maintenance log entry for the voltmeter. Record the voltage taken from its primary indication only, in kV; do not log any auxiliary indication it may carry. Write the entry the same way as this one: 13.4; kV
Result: 24; kV
